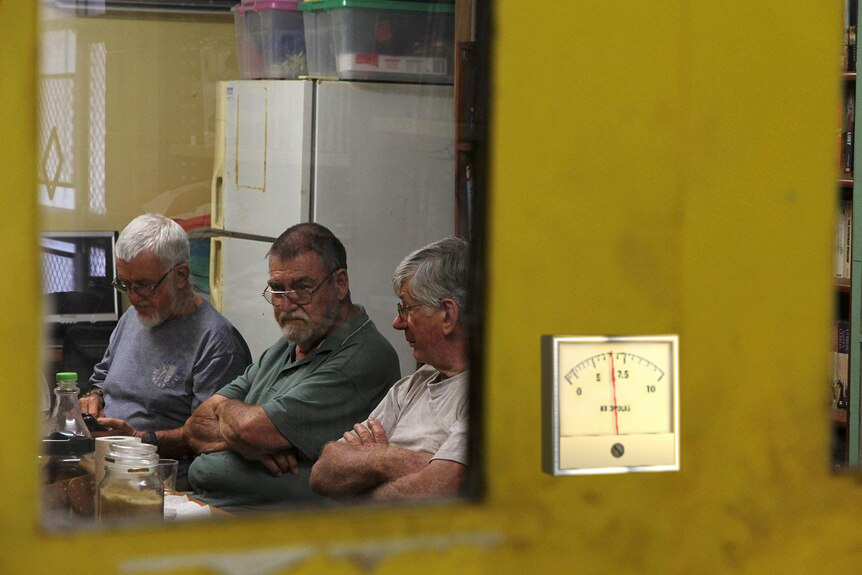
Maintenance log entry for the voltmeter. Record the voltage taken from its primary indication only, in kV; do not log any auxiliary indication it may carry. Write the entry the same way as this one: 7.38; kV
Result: 6.5; kV
